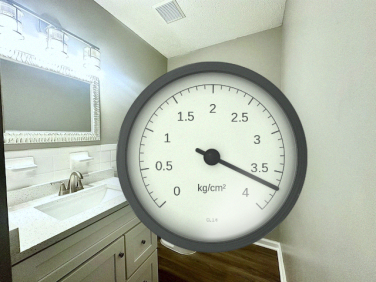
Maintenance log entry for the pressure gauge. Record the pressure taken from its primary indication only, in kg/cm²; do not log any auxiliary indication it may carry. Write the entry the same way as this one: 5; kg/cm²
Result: 3.7; kg/cm²
